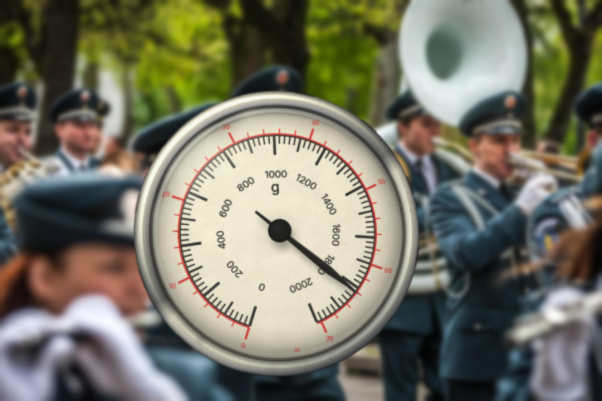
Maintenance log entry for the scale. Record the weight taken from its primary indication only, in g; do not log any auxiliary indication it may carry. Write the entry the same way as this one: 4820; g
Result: 1820; g
